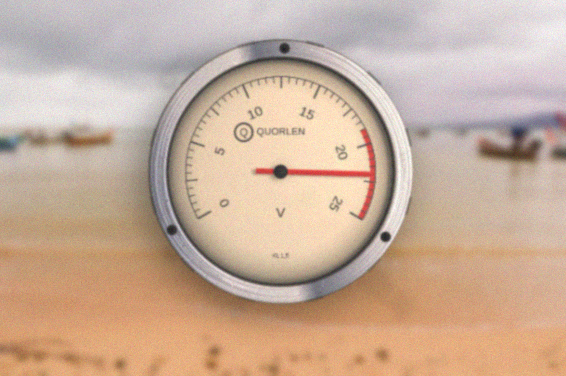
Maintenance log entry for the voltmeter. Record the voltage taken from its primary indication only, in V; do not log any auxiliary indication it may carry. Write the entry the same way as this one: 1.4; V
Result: 22; V
